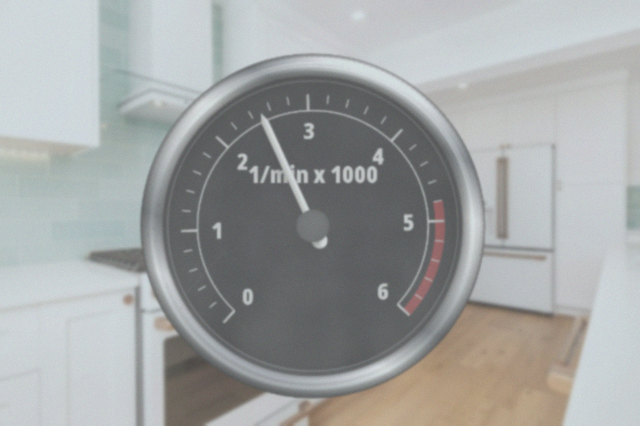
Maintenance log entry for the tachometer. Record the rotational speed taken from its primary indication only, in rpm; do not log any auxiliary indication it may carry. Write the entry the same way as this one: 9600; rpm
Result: 2500; rpm
